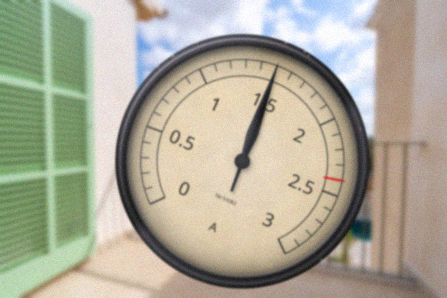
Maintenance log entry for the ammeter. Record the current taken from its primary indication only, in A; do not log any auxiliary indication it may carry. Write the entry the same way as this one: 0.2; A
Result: 1.5; A
